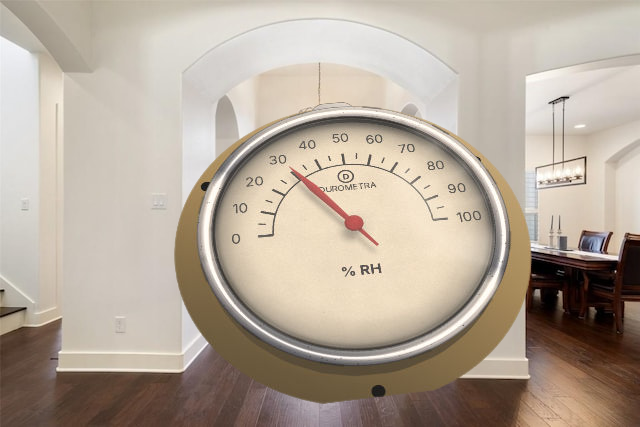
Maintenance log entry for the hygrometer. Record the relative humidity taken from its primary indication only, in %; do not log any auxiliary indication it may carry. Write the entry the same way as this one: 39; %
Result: 30; %
